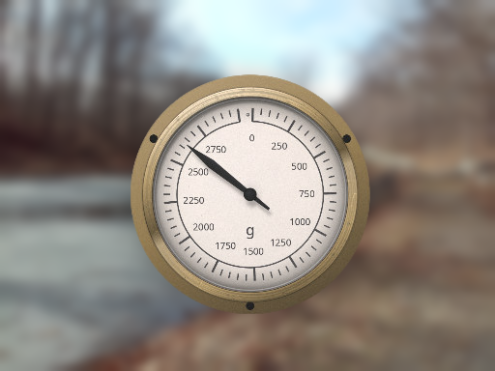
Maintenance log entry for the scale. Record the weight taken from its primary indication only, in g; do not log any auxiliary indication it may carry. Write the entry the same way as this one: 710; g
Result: 2625; g
